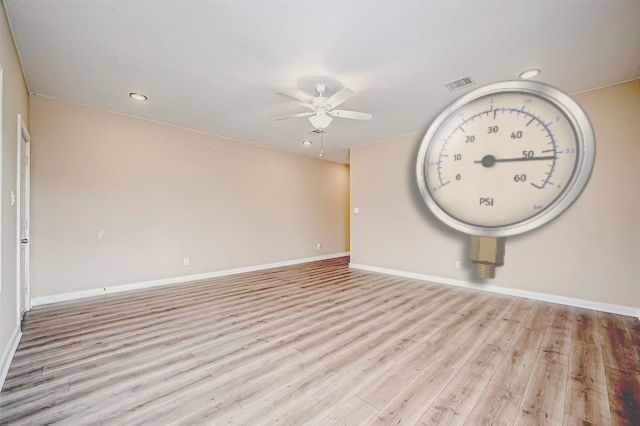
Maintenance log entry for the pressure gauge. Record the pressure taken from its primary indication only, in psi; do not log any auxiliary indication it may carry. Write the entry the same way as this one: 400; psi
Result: 52; psi
